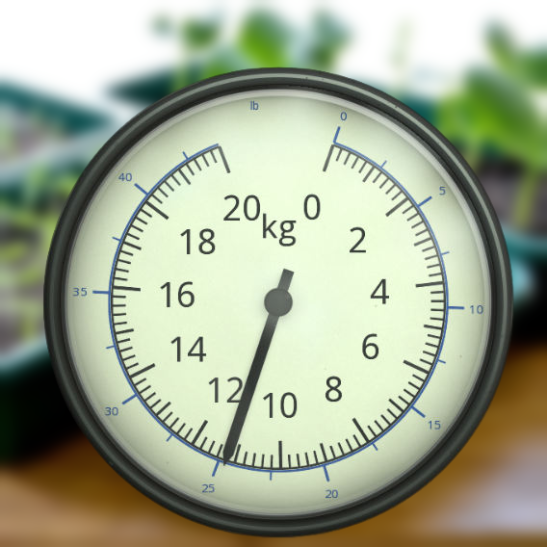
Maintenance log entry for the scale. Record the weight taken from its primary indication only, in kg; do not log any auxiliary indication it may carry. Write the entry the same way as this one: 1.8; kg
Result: 11.2; kg
